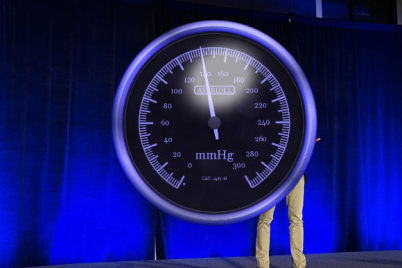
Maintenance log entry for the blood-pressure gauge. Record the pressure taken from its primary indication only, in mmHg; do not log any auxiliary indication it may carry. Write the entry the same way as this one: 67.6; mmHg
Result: 140; mmHg
